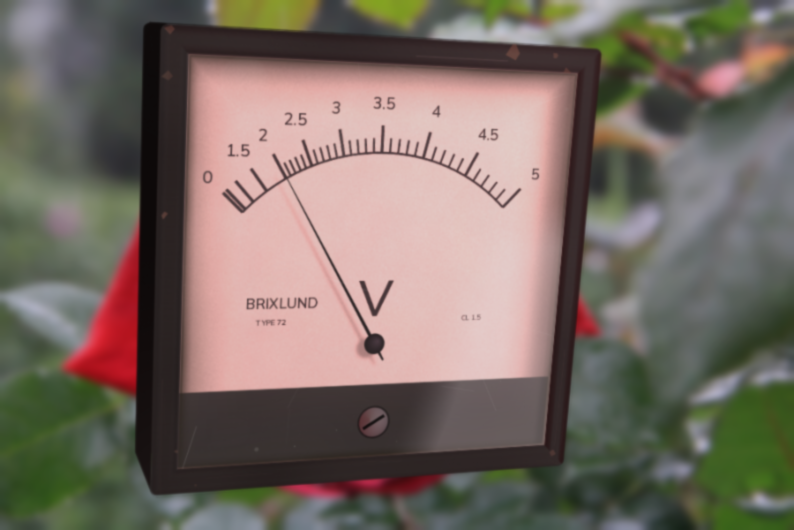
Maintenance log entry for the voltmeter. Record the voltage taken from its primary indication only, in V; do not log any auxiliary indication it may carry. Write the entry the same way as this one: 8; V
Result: 2; V
